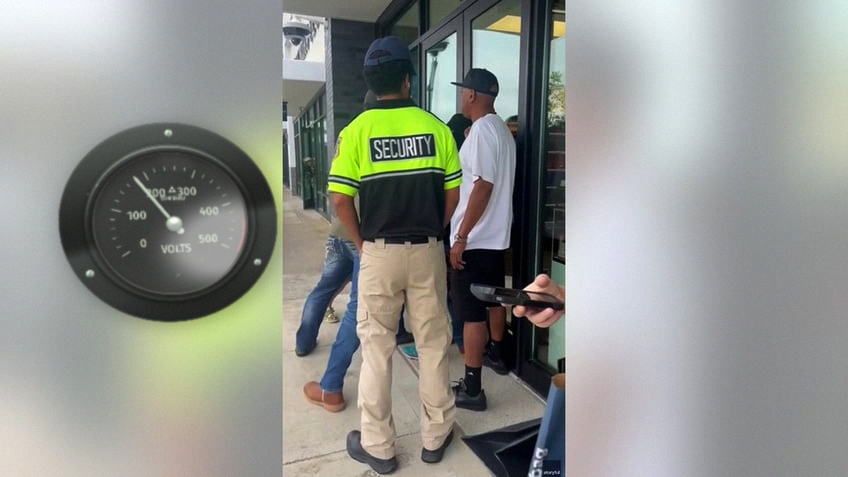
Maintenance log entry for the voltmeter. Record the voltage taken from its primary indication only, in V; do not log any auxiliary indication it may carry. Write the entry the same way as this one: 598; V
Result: 180; V
